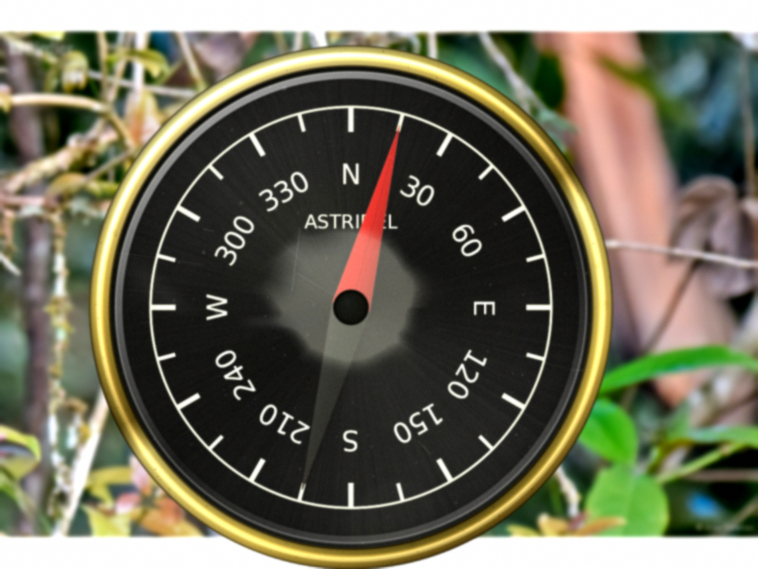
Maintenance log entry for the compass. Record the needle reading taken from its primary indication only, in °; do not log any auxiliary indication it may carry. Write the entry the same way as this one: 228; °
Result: 15; °
